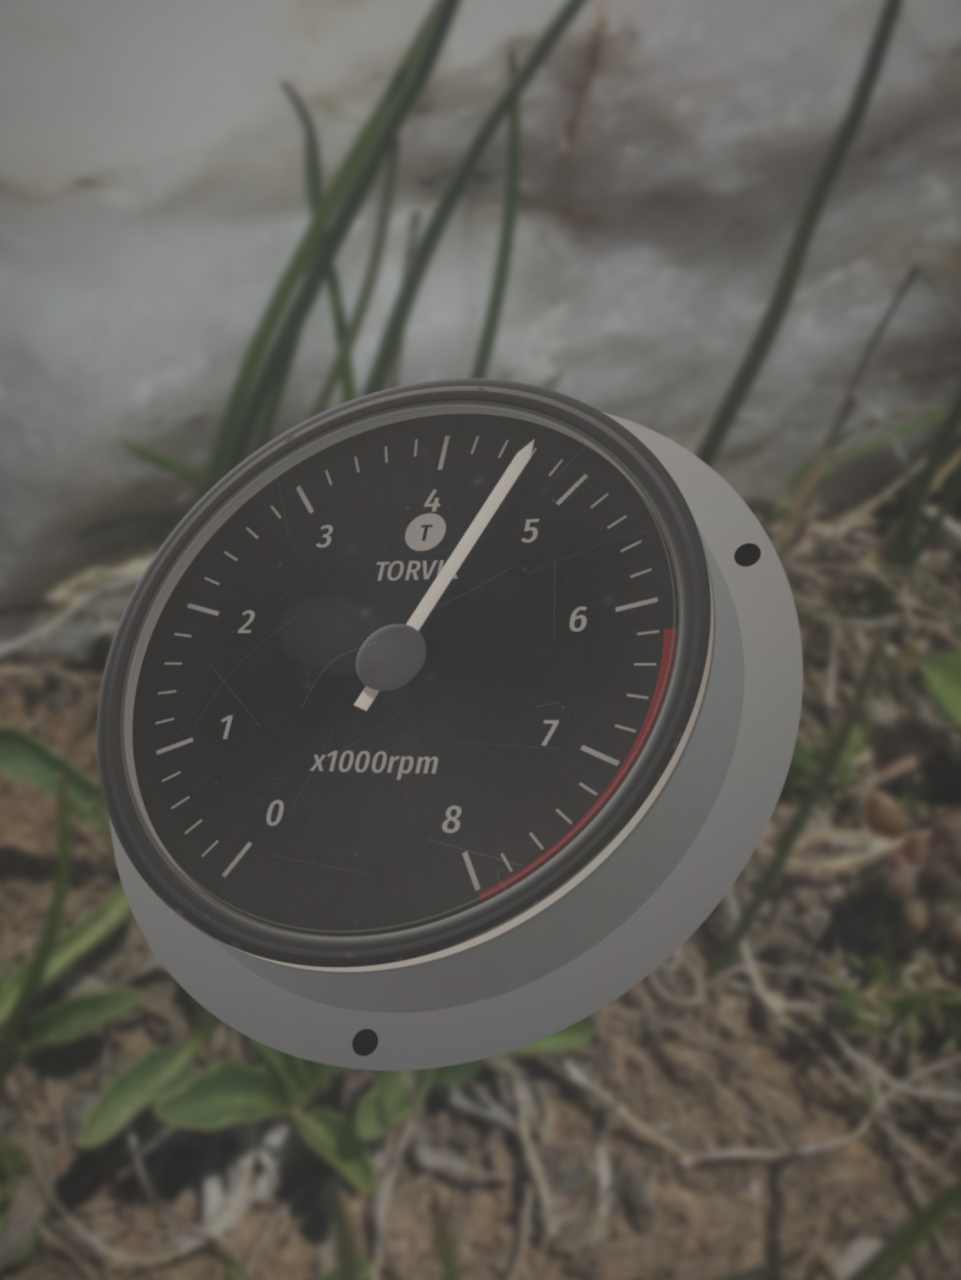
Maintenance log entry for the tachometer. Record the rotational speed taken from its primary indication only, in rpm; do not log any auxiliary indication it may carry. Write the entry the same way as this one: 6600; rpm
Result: 4600; rpm
